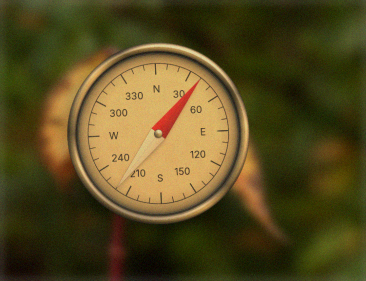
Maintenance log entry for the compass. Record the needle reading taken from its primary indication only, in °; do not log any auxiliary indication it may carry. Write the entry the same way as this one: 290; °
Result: 40; °
